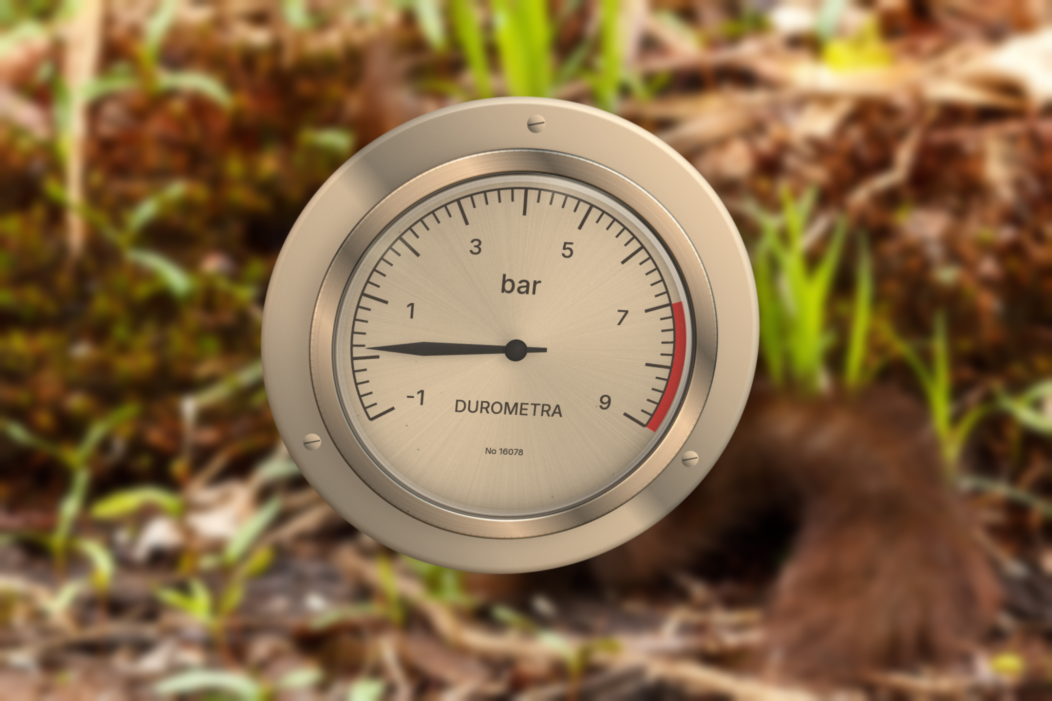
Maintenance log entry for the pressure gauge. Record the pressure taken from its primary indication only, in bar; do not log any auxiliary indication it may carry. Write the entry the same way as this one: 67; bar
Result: 0.2; bar
